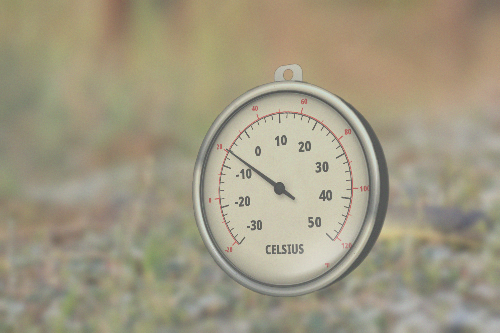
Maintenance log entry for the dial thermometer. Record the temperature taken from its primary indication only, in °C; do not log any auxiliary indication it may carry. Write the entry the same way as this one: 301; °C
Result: -6; °C
